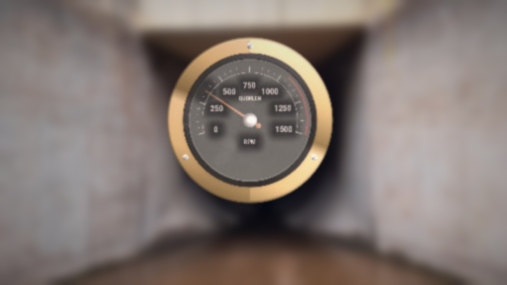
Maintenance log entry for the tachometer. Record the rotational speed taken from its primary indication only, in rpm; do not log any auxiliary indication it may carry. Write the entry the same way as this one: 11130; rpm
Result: 350; rpm
